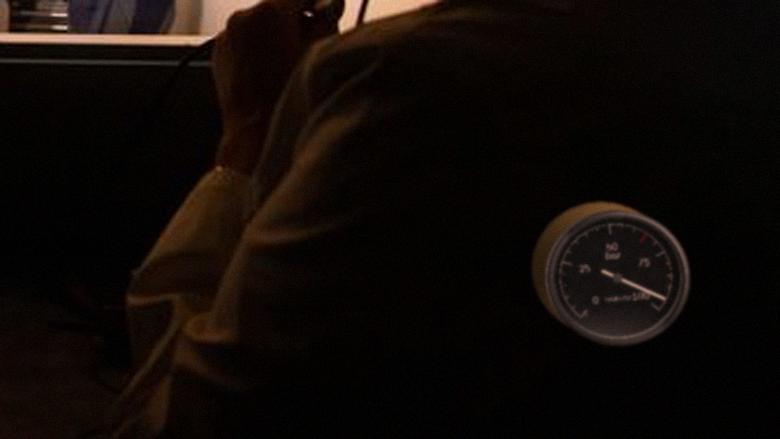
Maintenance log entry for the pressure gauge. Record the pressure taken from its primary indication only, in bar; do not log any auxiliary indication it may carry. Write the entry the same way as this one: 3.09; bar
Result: 95; bar
